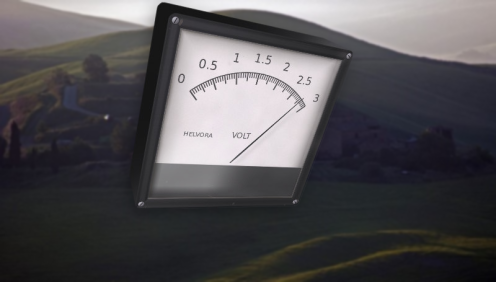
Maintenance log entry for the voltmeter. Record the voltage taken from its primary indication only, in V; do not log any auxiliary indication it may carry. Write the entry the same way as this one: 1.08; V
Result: 2.75; V
